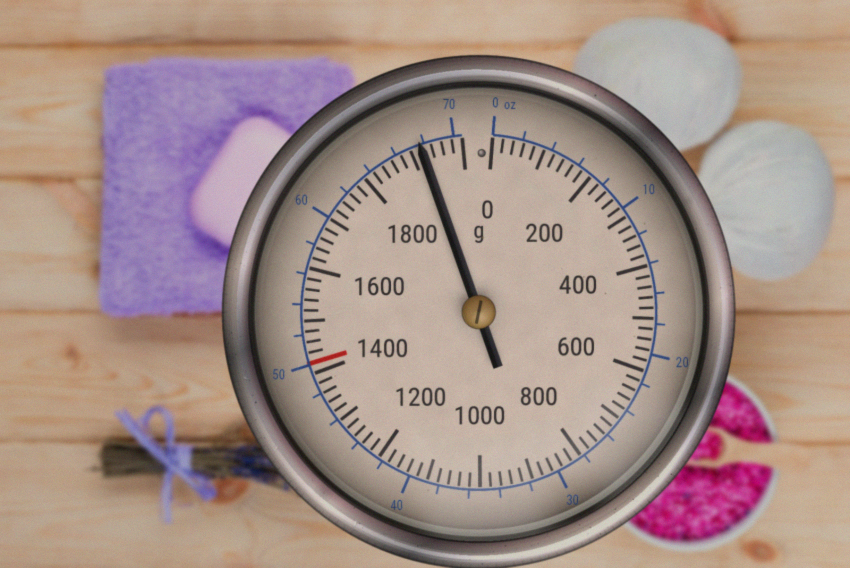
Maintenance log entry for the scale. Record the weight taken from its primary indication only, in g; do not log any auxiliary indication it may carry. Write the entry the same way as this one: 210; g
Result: 1920; g
